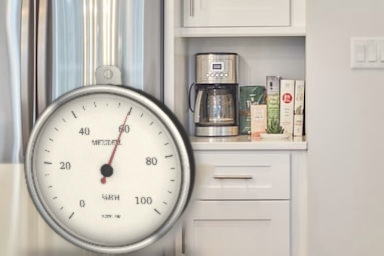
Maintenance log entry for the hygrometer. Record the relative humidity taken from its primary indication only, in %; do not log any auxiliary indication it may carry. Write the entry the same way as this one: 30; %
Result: 60; %
